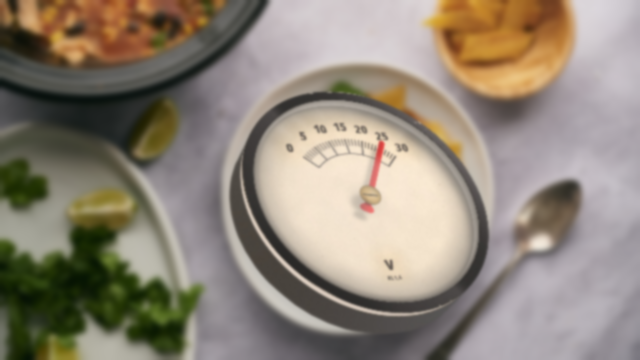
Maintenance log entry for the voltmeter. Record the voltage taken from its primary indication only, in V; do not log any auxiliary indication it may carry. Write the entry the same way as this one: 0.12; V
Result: 25; V
